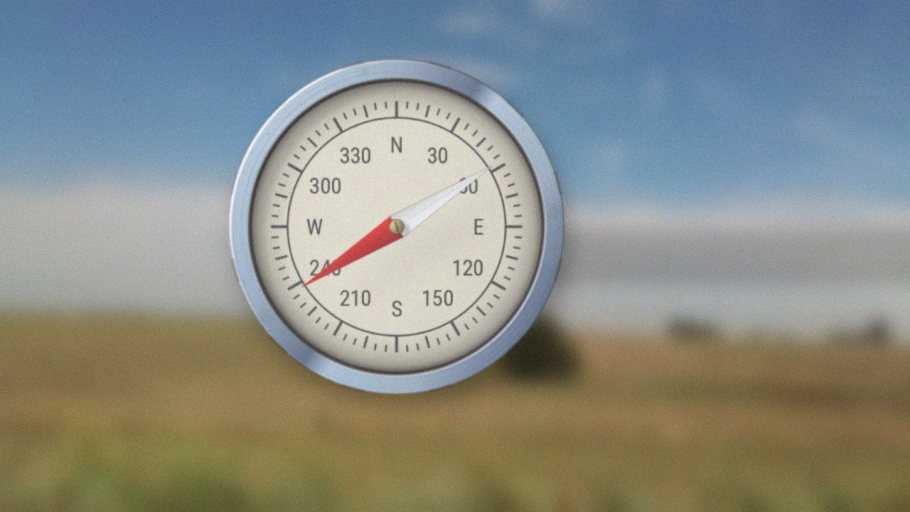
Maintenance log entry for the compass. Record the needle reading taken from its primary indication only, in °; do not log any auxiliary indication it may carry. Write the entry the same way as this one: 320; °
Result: 237.5; °
